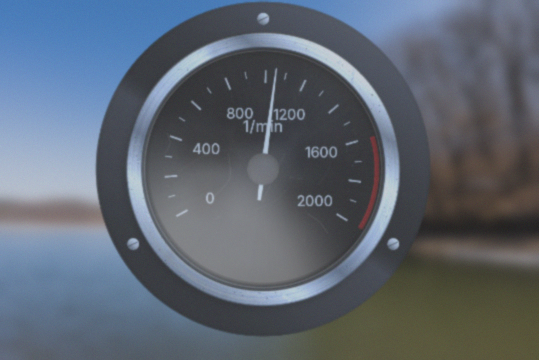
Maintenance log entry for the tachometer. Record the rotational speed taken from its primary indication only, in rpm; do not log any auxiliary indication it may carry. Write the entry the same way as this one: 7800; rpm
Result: 1050; rpm
